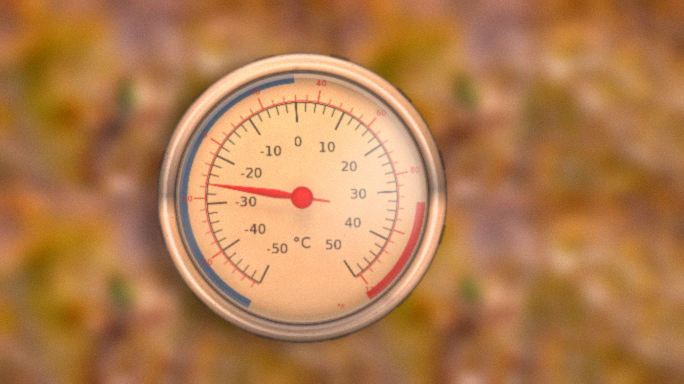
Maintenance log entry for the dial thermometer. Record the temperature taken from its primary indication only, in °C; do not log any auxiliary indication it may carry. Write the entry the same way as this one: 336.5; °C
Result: -26; °C
